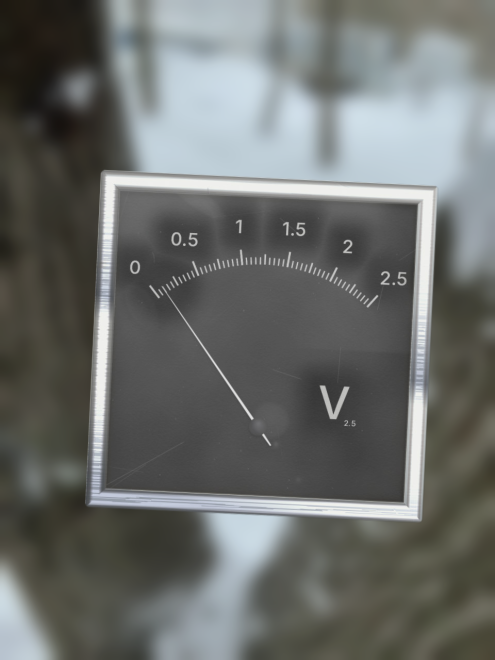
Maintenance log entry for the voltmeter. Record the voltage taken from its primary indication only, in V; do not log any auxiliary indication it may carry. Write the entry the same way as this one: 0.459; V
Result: 0.1; V
